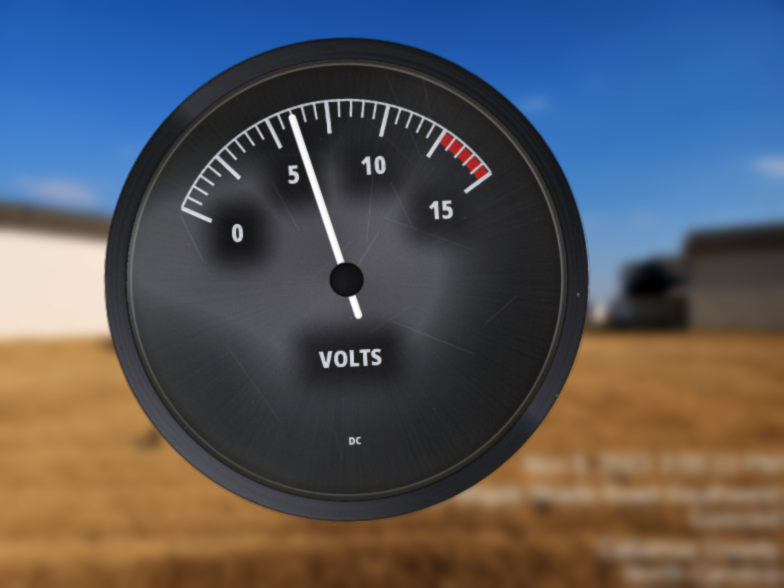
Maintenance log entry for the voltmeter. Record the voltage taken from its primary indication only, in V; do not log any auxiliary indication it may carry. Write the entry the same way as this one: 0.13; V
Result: 6; V
